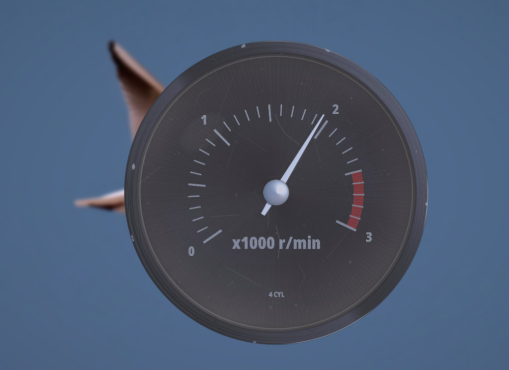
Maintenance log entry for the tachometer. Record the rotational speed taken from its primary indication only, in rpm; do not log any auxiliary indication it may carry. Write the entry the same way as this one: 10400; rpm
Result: 1950; rpm
